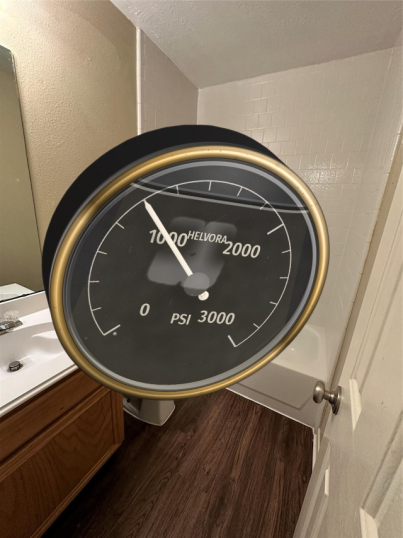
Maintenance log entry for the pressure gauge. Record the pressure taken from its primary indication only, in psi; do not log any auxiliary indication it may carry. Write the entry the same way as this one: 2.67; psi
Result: 1000; psi
